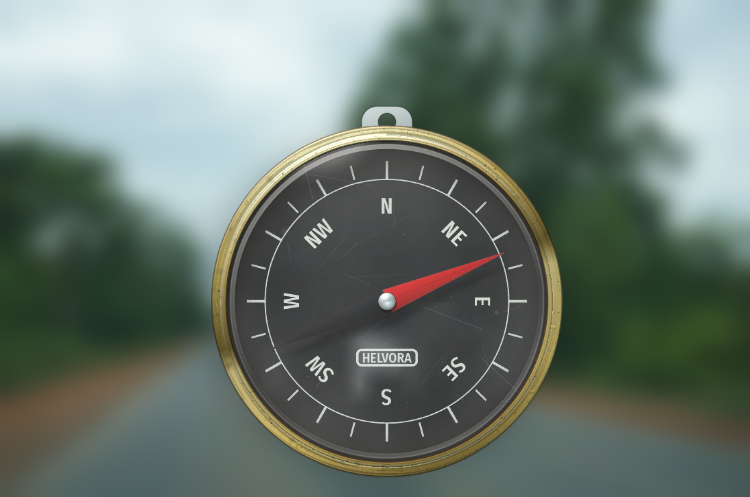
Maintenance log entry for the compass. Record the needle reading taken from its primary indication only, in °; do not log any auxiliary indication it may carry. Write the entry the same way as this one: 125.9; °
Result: 67.5; °
